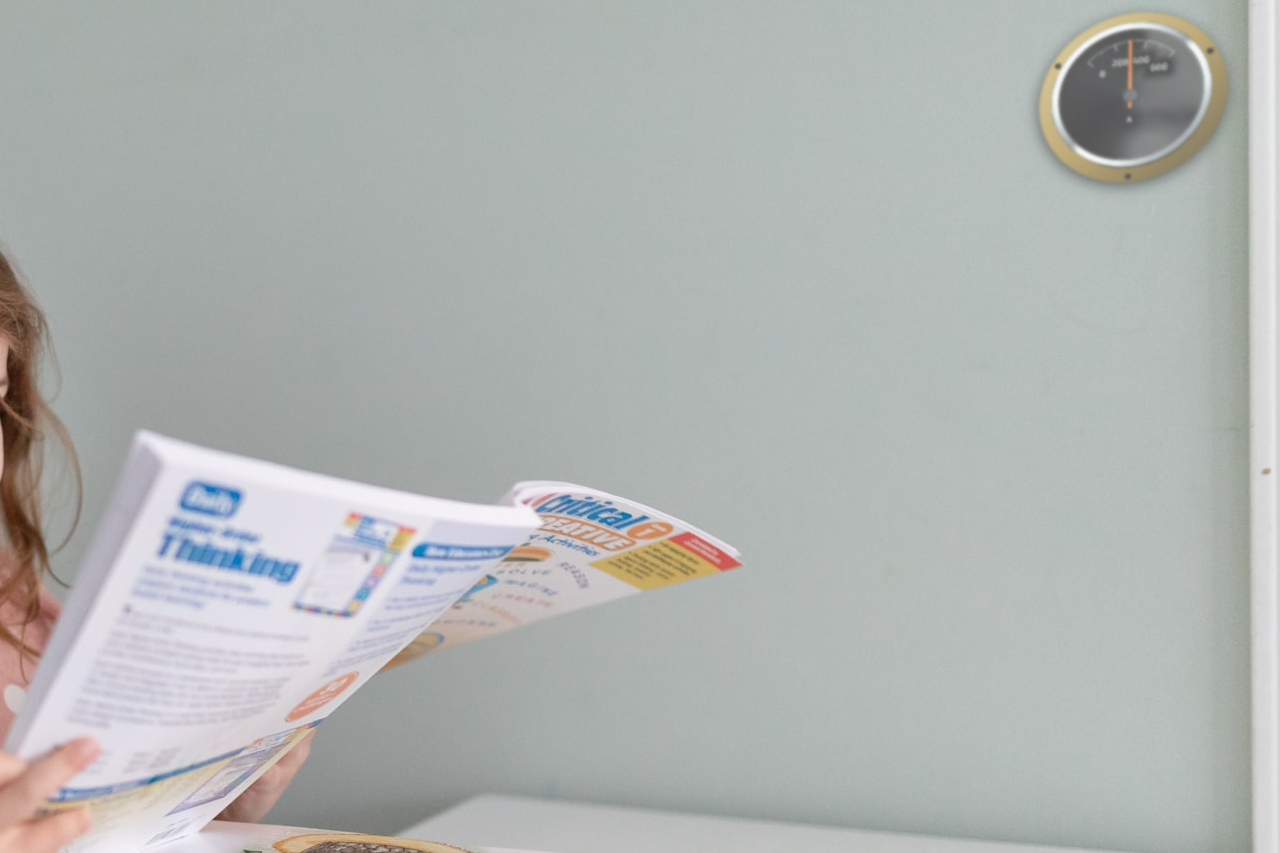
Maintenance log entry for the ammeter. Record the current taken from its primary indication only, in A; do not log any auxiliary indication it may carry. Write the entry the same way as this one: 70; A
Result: 300; A
